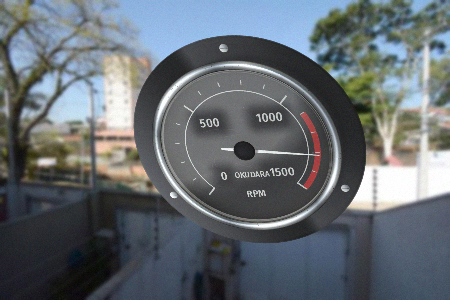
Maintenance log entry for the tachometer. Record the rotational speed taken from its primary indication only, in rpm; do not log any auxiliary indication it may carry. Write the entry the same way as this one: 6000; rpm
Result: 1300; rpm
